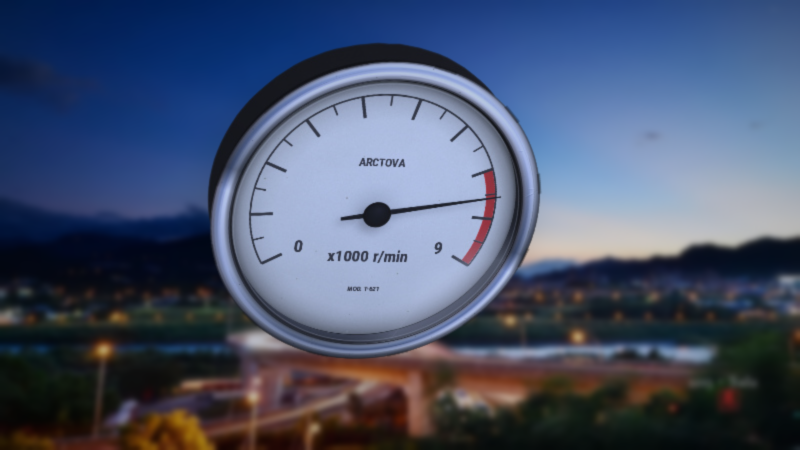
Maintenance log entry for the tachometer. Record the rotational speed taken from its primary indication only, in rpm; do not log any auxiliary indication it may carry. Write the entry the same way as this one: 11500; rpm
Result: 7500; rpm
